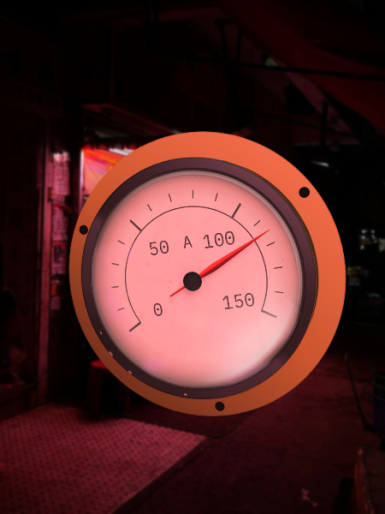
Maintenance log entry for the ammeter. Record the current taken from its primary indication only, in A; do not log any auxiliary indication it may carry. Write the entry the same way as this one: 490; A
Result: 115; A
